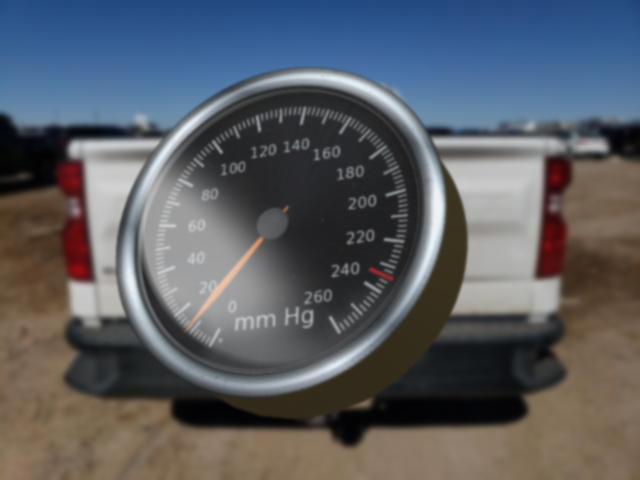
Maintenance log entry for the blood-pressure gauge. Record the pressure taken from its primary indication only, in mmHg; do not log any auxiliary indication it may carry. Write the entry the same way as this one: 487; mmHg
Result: 10; mmHg
